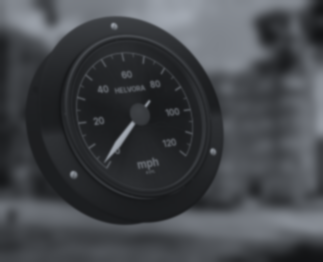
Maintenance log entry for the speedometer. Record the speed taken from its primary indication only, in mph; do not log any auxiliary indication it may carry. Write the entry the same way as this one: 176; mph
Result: 2.5; mph
